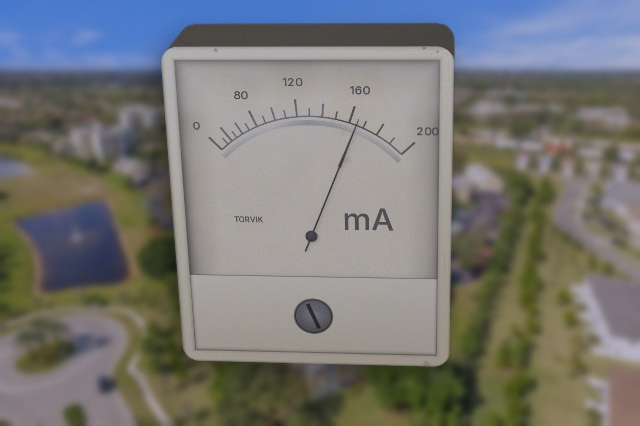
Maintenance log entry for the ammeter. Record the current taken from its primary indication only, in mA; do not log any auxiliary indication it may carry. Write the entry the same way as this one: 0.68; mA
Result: 165; mA
